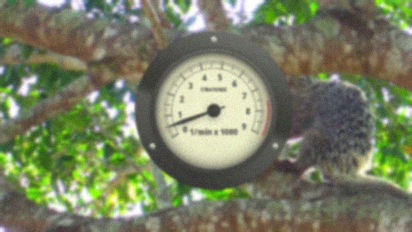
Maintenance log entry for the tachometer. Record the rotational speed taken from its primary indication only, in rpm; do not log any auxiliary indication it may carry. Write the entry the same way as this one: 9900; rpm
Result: 500; rpm
